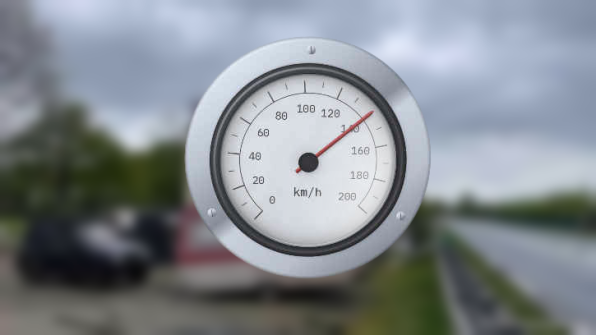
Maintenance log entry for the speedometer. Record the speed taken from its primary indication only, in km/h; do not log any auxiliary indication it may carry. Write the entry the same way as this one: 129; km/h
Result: 140; km/h
